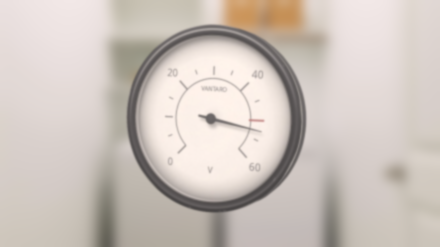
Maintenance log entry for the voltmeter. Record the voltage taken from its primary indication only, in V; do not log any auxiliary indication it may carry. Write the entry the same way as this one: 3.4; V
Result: 52.5; V
